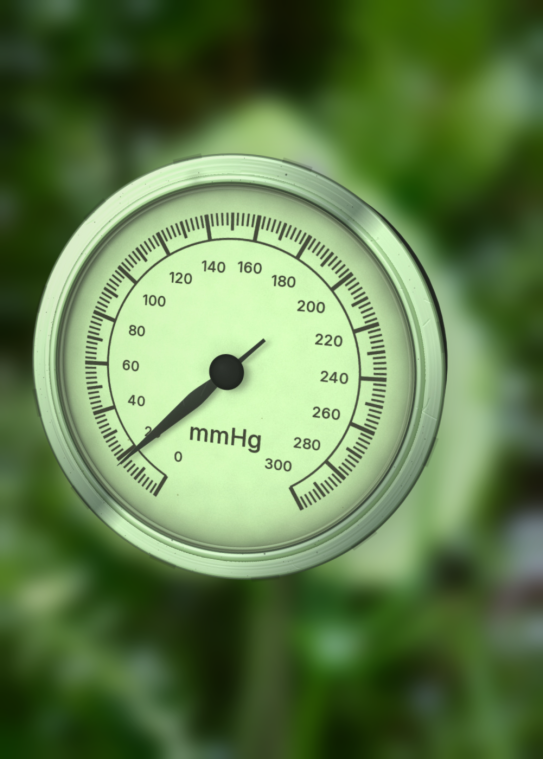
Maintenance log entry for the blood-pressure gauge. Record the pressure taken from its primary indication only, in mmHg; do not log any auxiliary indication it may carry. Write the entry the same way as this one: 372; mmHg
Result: 18; mmHg
